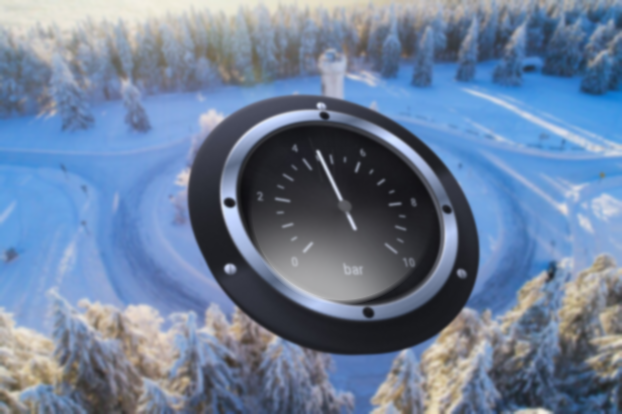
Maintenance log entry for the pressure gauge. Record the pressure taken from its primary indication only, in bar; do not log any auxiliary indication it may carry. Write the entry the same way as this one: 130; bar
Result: 4.5; bar
